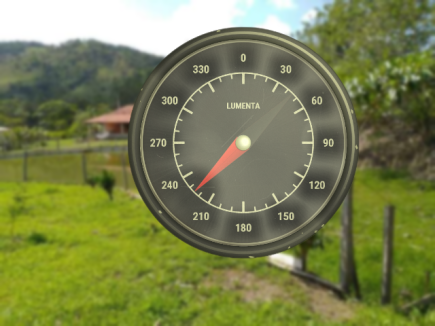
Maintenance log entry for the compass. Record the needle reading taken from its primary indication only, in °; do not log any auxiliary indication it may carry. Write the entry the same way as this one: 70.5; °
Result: 225; °
